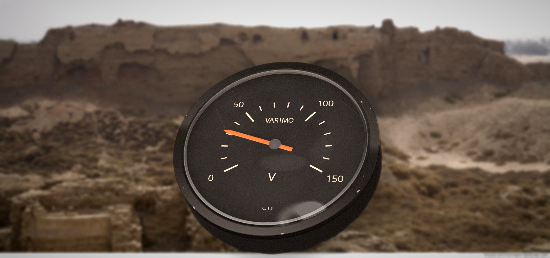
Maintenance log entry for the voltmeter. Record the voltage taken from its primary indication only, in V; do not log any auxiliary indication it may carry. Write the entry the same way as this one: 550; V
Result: 30; V
